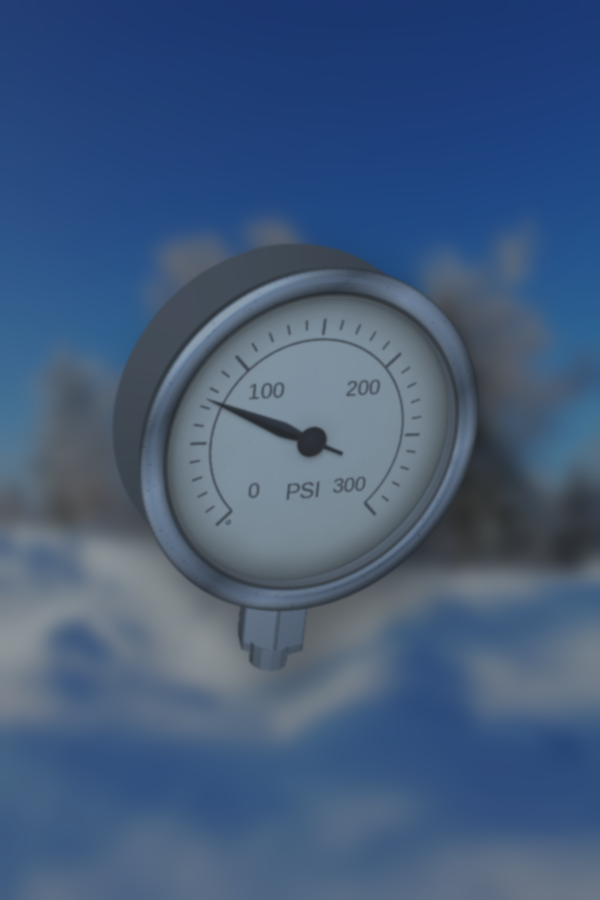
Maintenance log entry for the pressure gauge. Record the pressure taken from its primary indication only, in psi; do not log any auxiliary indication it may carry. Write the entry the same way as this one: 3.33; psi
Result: 75; psi
